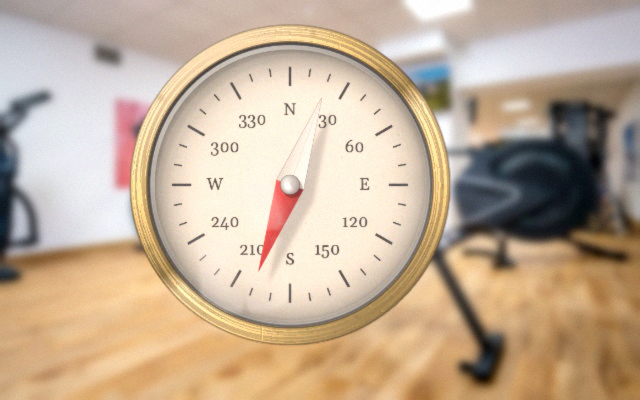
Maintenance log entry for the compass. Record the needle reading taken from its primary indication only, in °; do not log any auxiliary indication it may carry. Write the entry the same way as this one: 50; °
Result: 200; °
